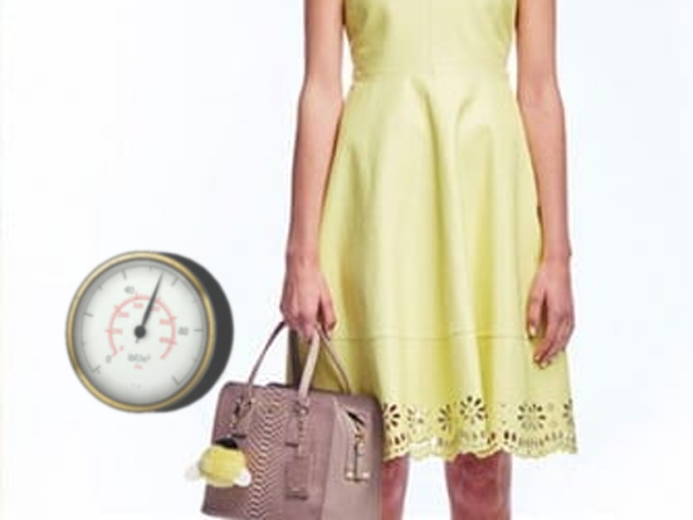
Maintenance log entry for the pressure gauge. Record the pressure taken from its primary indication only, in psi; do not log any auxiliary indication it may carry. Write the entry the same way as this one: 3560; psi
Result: 55; psi
